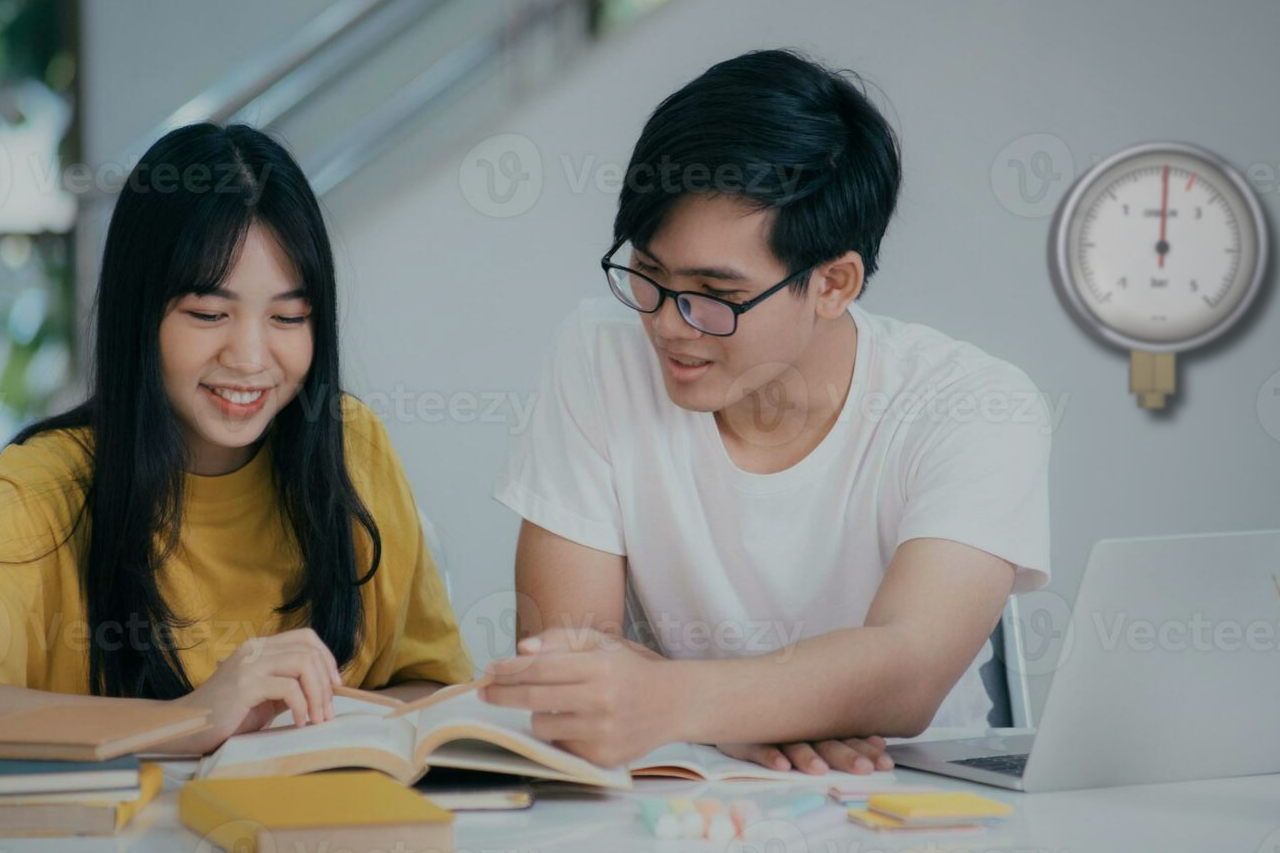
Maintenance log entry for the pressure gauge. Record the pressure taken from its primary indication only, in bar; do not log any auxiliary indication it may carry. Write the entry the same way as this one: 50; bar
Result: 2; bar
